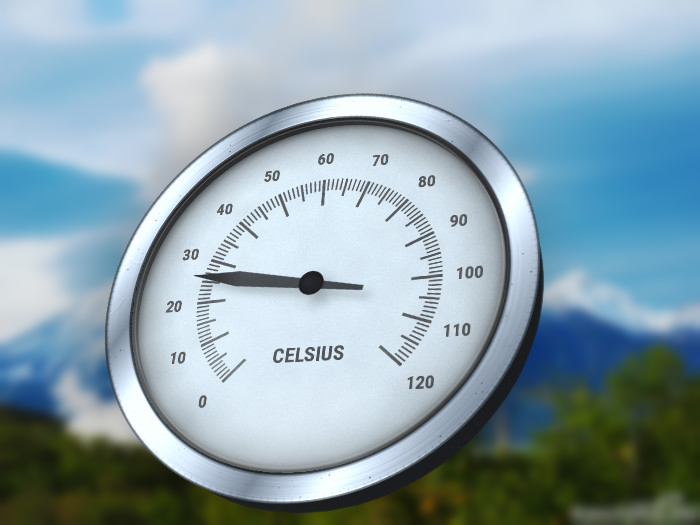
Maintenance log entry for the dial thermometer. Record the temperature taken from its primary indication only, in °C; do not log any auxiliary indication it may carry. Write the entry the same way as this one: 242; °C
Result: 25; °C
